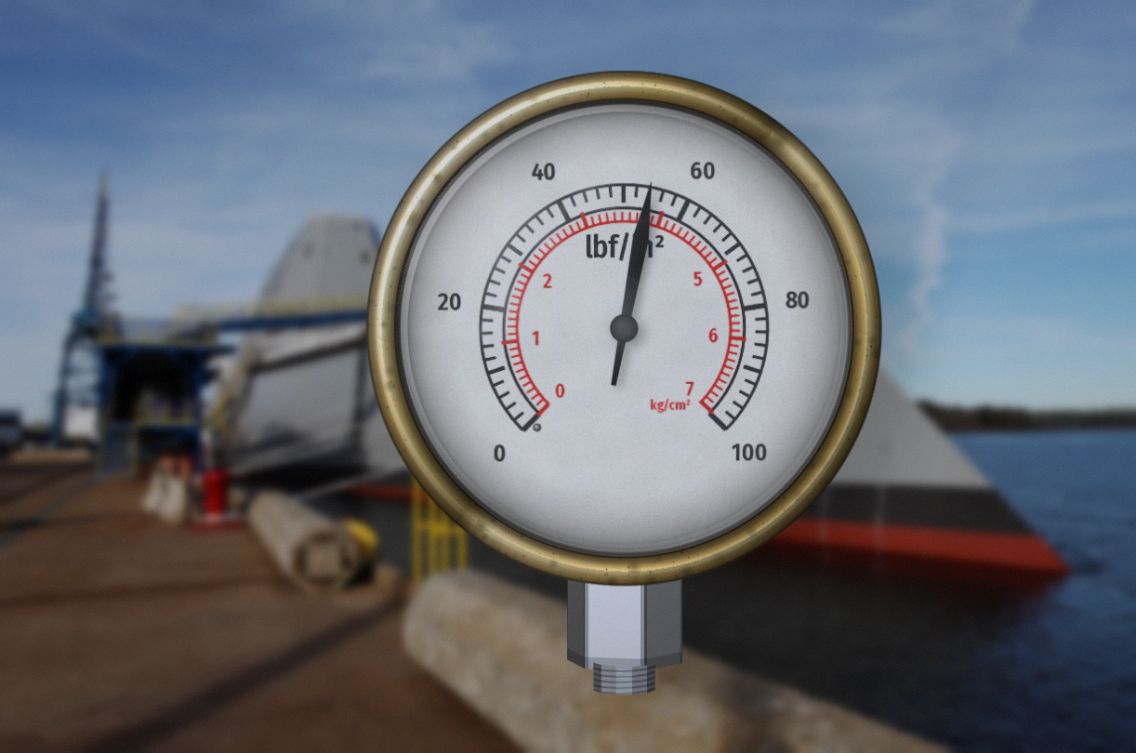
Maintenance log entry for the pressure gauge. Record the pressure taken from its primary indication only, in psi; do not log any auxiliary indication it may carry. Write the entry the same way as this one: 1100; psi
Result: 54; psi
